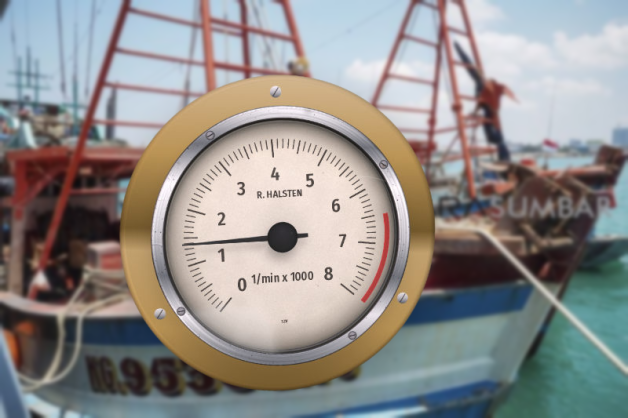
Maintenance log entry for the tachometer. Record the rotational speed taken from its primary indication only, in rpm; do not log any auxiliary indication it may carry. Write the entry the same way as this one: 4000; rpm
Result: 1400; rpm
